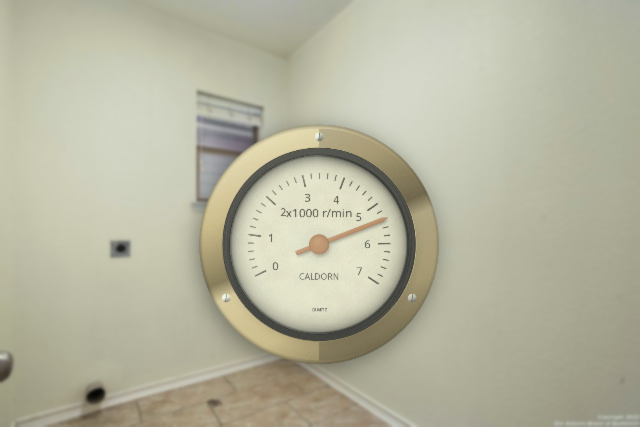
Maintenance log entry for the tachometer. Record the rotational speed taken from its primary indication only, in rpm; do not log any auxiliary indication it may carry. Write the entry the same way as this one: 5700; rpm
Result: 5400; rpm
